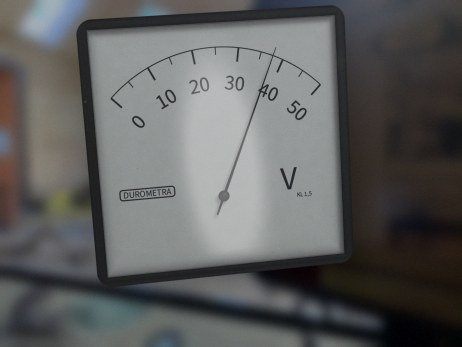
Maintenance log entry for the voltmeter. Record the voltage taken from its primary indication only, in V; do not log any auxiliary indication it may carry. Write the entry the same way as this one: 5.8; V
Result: 37.5; V
